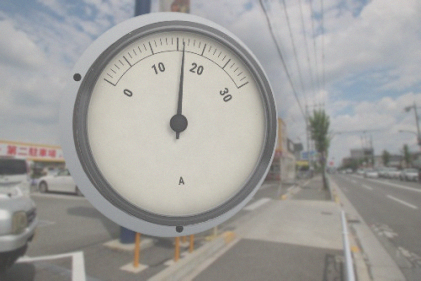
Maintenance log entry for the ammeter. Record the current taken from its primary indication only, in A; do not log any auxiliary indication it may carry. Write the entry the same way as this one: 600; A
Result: 16; A
